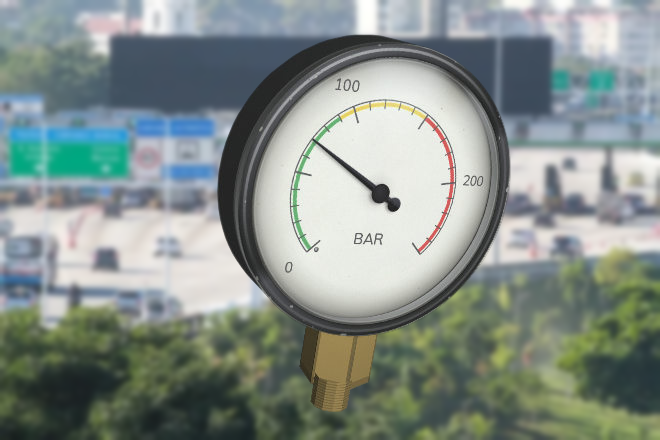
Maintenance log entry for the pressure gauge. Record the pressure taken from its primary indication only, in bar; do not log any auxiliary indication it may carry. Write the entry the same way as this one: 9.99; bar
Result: 70; bar
